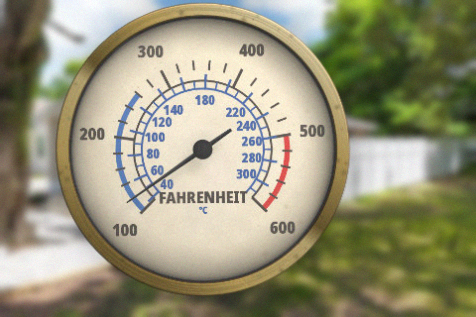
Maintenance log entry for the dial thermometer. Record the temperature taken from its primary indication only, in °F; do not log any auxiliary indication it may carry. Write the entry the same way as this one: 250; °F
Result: 120; °F
